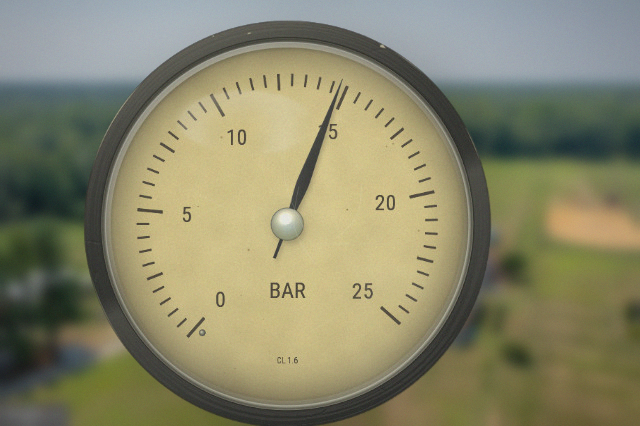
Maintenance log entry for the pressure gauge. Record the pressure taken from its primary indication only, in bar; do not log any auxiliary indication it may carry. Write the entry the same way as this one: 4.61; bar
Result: 14.75; bar
